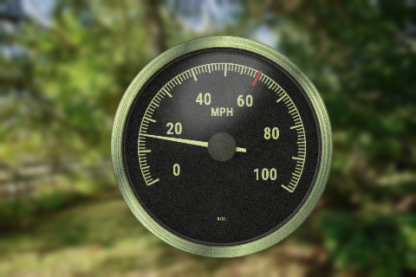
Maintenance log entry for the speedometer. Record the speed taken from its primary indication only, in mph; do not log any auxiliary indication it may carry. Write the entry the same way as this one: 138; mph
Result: 15; mph
